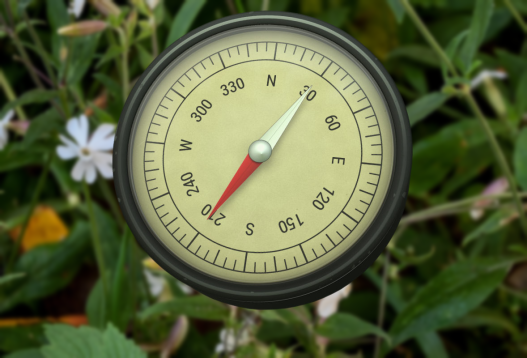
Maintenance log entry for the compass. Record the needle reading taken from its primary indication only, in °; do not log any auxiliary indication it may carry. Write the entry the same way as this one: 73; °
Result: 210; °
